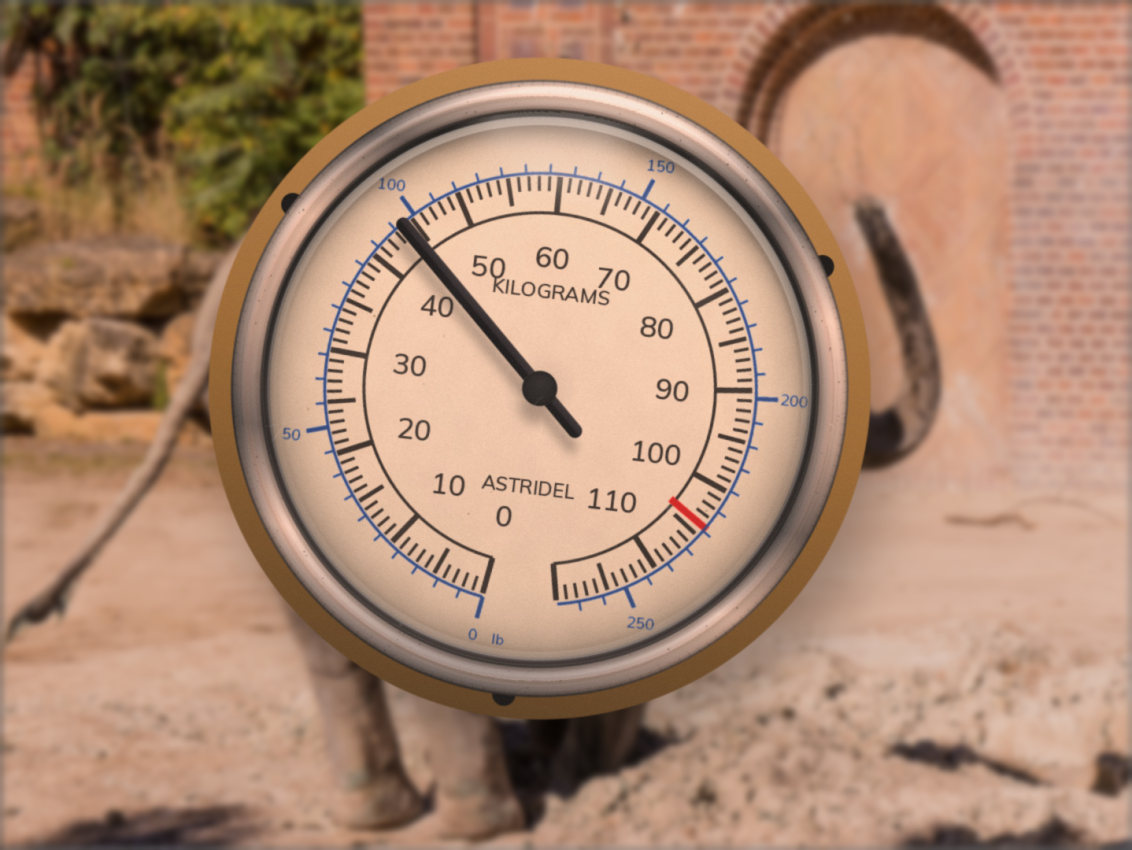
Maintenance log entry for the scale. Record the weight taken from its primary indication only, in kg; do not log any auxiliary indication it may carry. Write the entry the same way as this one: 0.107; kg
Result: 44; kg
